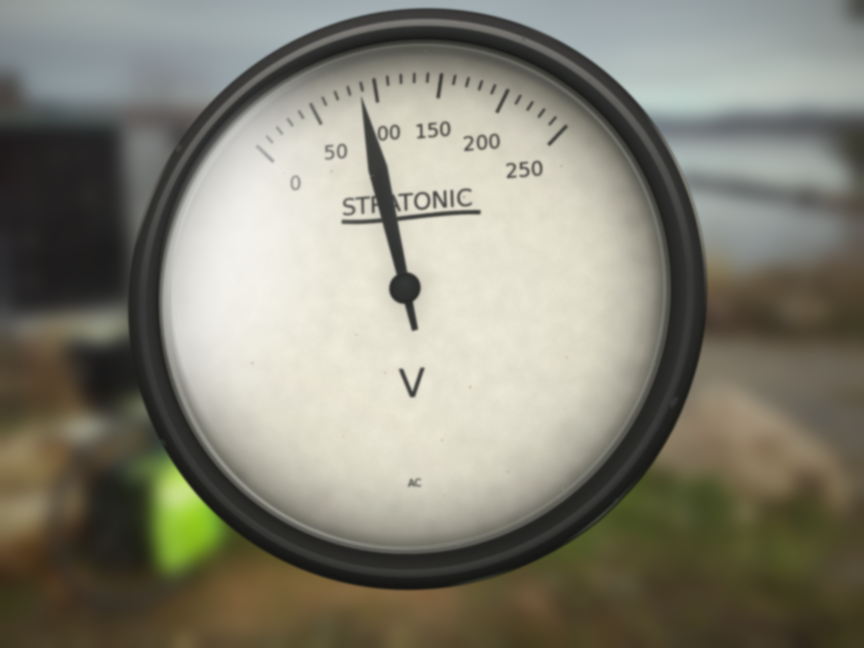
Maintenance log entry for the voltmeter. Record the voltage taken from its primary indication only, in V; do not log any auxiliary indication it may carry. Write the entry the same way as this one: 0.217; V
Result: 90; V
